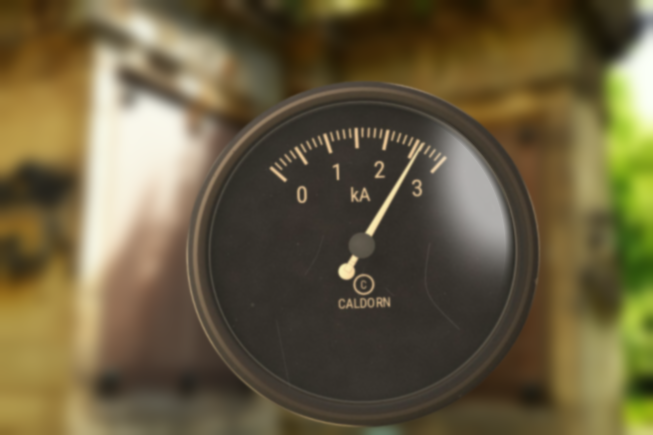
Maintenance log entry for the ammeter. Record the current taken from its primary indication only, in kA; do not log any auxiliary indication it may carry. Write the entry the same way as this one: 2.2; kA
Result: 2.6; kA
